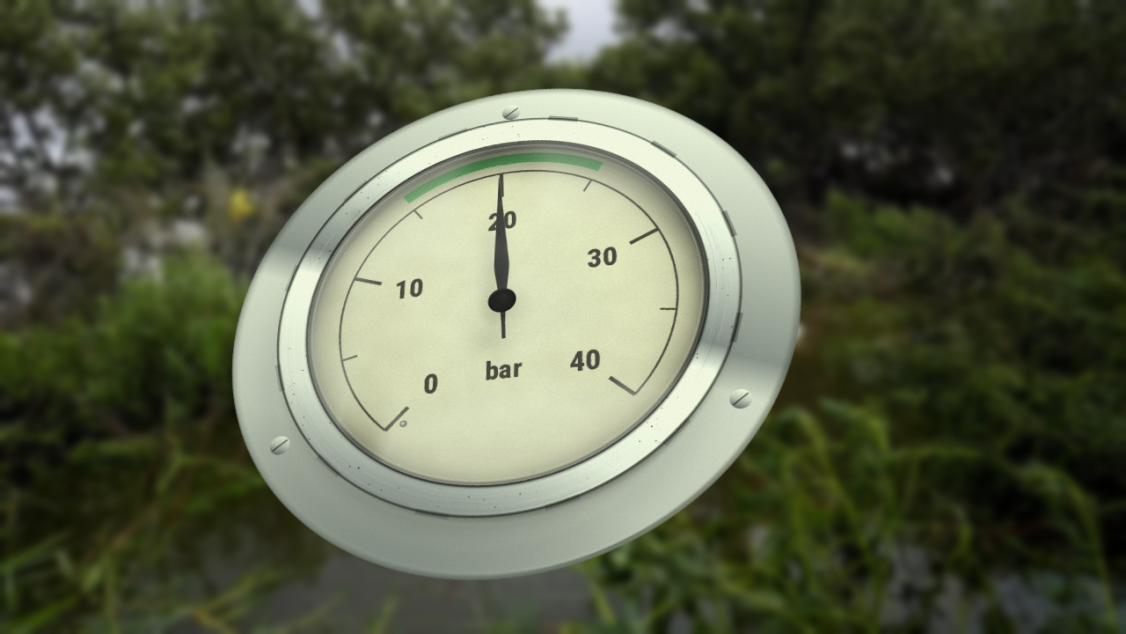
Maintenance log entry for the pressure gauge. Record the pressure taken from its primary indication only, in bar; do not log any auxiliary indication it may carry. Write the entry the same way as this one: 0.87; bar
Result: 20; bar
